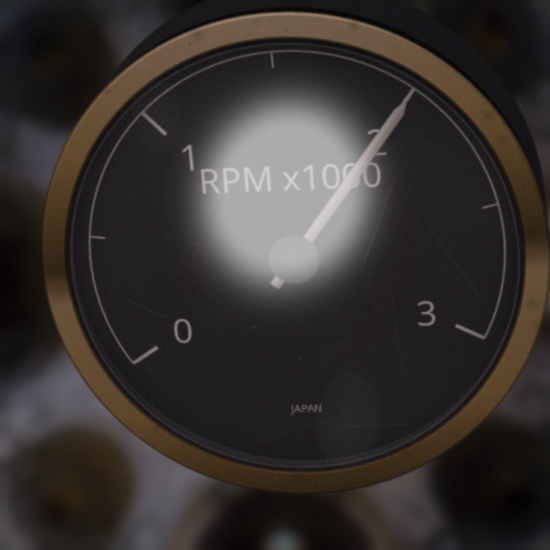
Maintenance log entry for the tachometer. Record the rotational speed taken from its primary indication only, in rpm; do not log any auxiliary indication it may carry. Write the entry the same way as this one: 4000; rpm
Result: 2000; rpm
